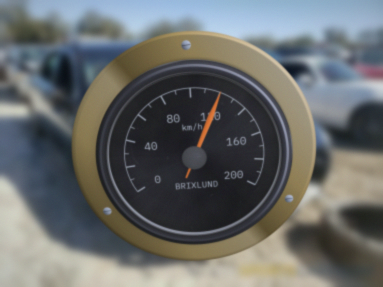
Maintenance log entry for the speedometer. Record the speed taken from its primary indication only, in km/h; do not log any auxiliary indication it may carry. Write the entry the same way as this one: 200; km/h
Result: 120; km/h
